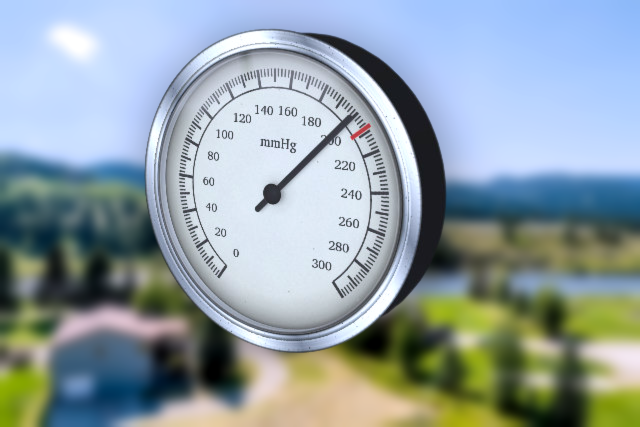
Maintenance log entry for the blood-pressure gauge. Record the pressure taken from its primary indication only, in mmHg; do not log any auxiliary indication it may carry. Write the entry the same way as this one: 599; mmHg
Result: 200; mmHg
